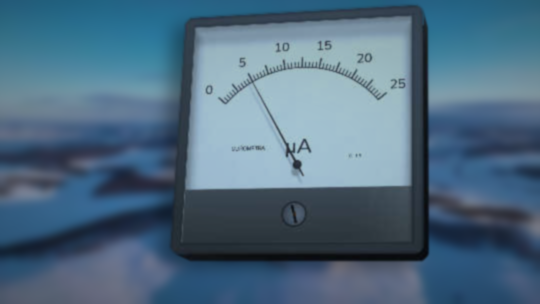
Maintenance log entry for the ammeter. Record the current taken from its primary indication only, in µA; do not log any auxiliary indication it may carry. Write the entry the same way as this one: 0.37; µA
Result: 5; µA
